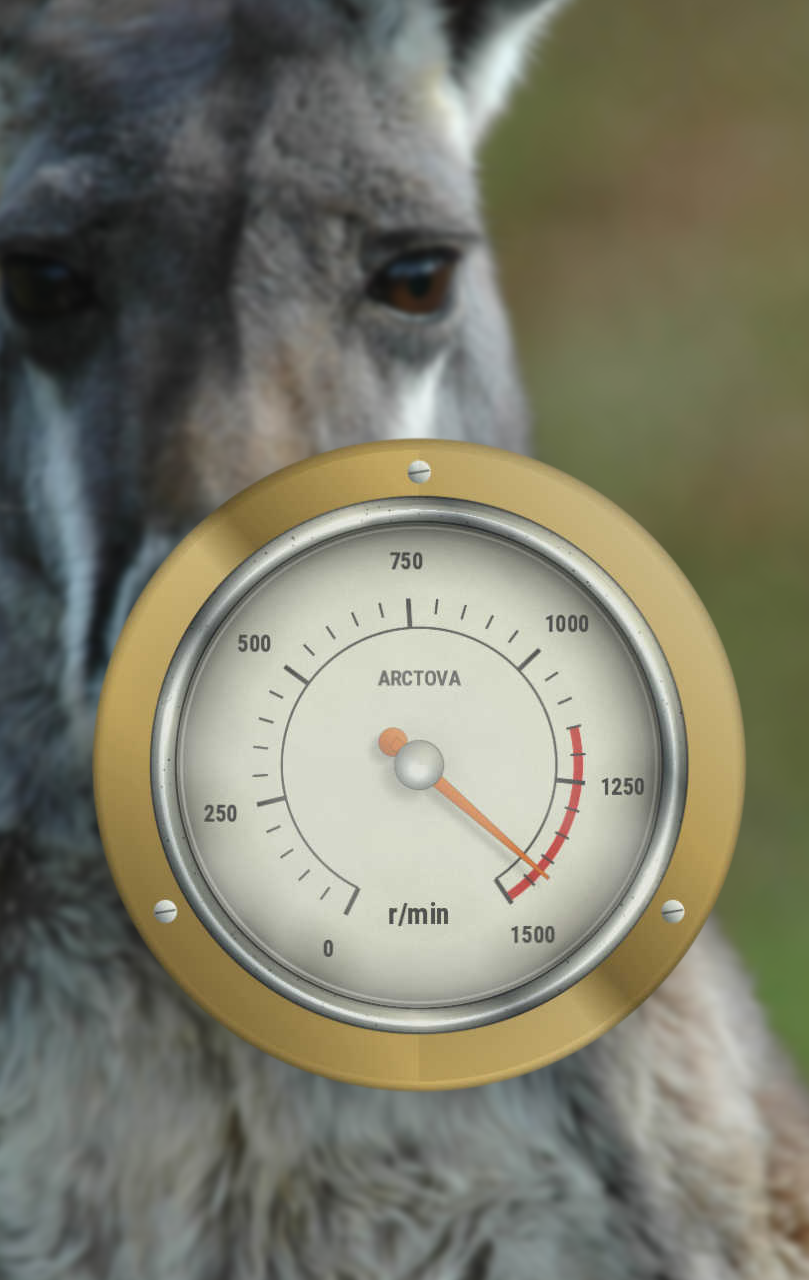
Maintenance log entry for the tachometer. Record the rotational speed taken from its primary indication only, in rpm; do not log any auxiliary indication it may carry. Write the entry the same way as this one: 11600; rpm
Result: 1425; rpm
